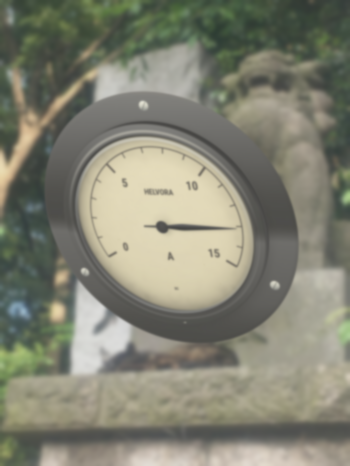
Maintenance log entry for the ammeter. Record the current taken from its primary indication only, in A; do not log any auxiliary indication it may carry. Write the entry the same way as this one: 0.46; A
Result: 13; A
